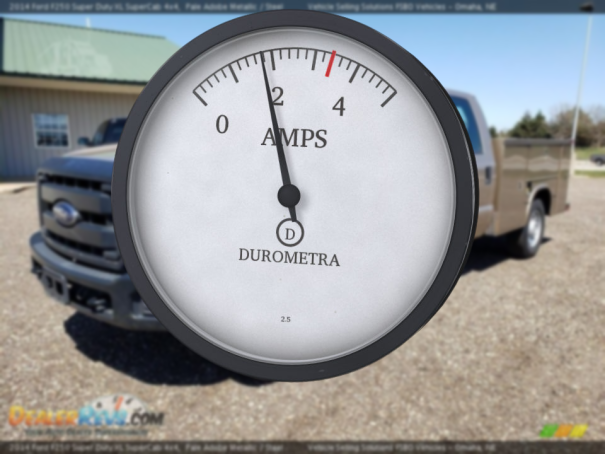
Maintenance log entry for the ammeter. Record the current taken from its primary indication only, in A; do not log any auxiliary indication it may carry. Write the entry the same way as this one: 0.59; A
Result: 1.8; A
